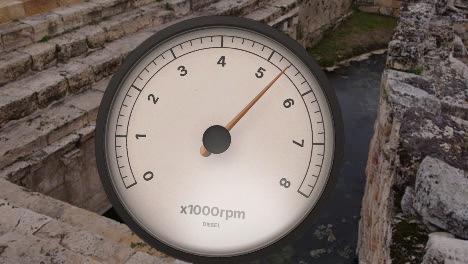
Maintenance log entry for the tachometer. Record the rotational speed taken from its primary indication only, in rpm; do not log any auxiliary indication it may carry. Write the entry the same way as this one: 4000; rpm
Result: 5400; rpm
